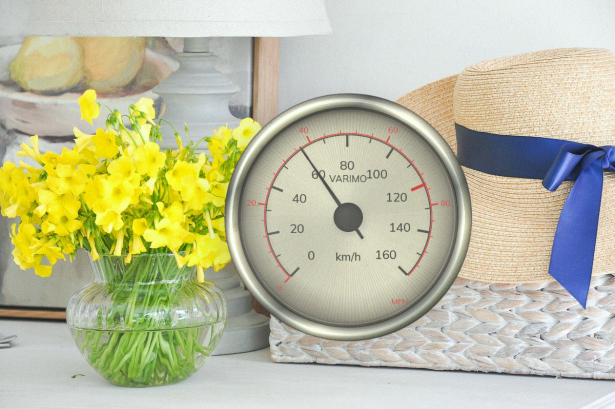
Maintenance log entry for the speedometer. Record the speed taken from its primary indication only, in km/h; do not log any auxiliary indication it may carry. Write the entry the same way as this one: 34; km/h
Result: 60; km/h
